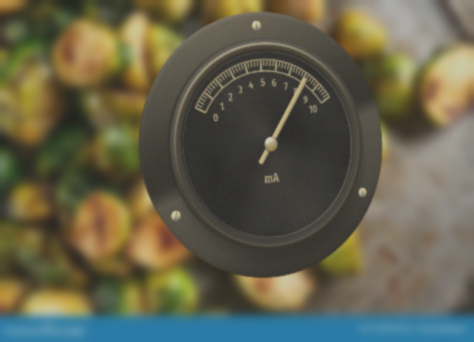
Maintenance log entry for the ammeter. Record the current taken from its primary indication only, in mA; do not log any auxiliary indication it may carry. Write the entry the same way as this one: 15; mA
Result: 8; mA
